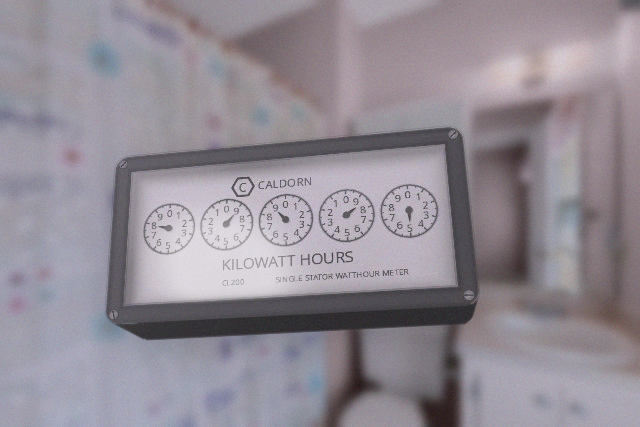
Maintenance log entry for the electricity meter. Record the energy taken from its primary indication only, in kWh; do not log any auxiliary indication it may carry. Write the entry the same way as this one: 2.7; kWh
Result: 78885; kWh
